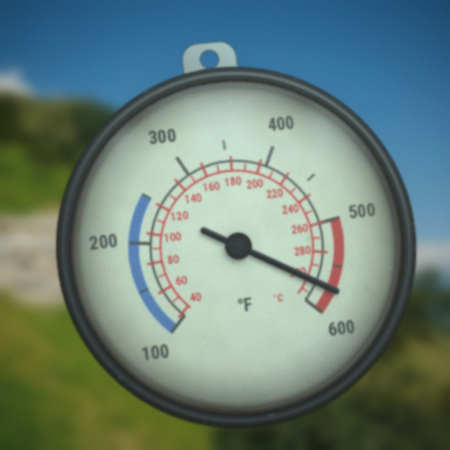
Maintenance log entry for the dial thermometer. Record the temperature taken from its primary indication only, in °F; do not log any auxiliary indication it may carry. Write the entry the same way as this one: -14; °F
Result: 575; °F
